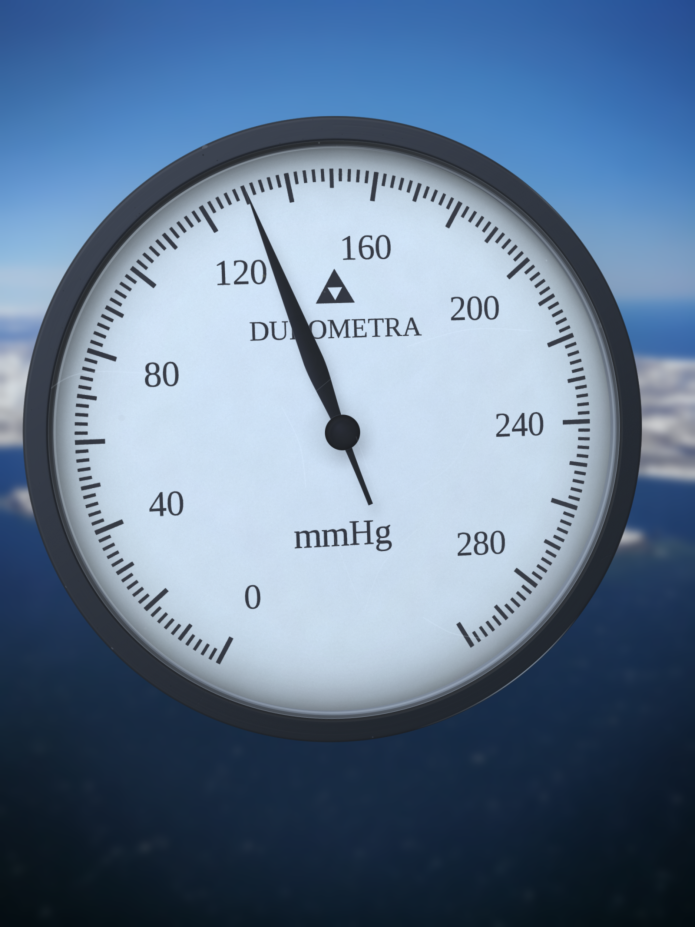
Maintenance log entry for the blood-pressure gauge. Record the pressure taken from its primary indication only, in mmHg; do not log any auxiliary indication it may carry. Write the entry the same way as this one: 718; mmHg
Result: 130; mmHg
